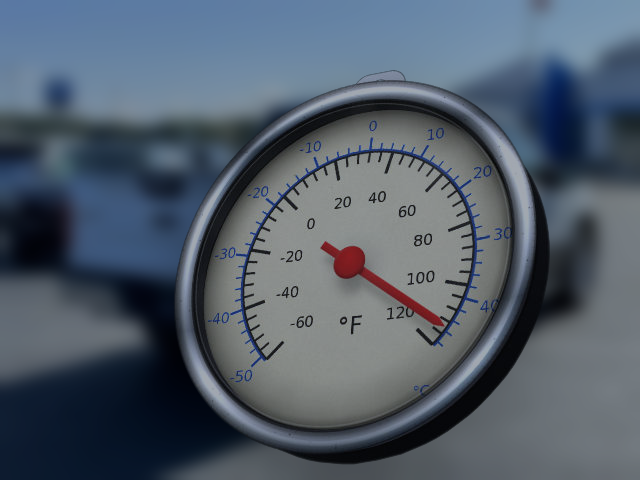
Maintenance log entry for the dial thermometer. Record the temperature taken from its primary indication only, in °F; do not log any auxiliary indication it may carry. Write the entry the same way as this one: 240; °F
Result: 114; °F
